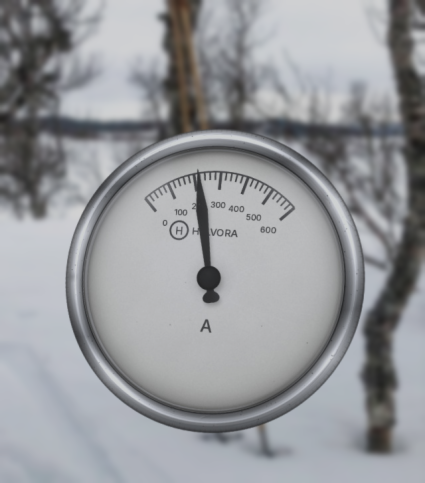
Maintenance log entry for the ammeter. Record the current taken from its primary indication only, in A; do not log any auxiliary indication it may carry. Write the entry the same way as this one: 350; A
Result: 220; A
